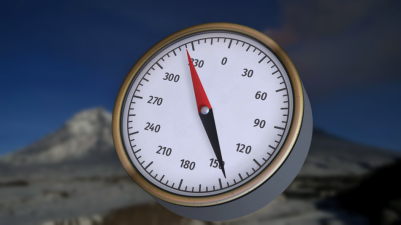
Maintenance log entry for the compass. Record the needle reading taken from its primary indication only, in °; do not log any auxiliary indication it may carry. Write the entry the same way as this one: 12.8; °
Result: 325; °
